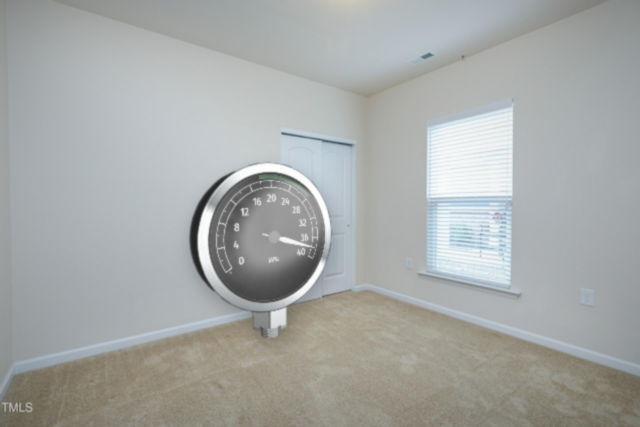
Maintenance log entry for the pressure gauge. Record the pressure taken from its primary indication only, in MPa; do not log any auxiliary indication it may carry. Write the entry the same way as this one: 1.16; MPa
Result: 38; MPa
